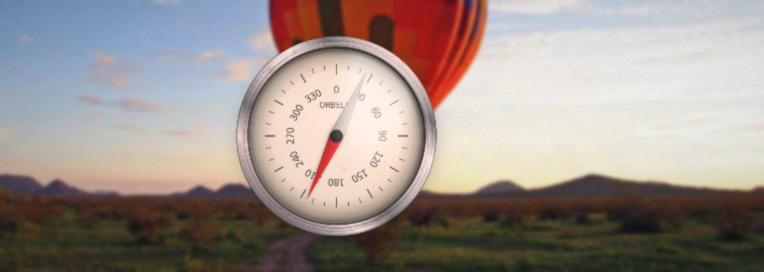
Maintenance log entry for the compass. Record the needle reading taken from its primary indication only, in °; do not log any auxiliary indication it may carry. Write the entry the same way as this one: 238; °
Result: 205; °
